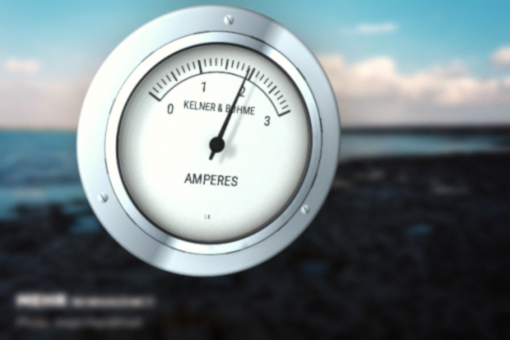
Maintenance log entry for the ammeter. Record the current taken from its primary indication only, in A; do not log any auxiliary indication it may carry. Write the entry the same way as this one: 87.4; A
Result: 1.9; A
